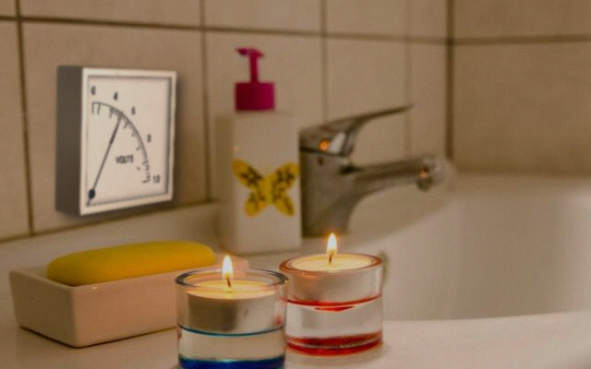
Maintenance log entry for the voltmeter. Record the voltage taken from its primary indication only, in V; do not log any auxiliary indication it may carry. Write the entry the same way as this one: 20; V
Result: 5; V
